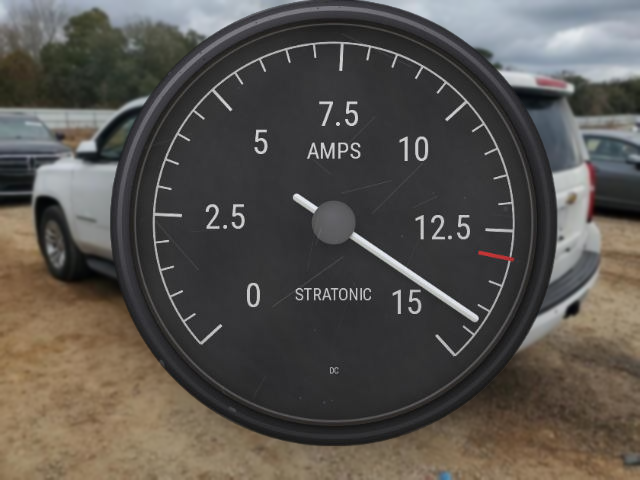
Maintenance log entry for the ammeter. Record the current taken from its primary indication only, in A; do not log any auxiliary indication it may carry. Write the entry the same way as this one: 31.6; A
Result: 14.25; A
